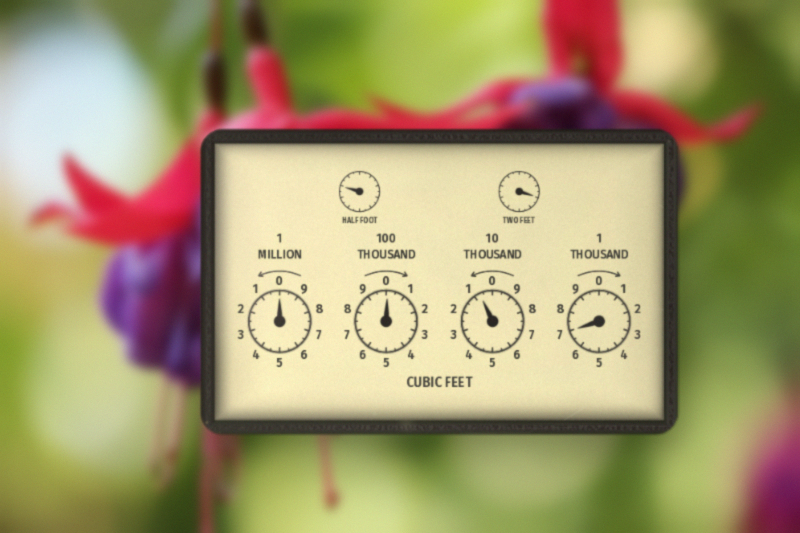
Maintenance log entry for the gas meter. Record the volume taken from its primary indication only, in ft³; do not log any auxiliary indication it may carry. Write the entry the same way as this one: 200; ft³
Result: 700; ft³
